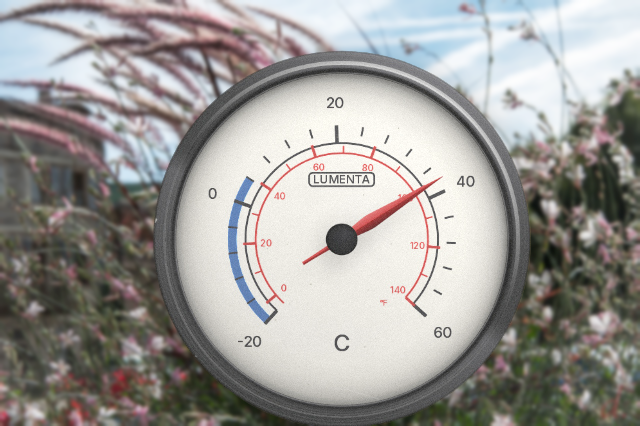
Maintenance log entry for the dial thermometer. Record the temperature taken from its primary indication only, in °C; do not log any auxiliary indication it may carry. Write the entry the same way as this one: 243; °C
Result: 38; °C
